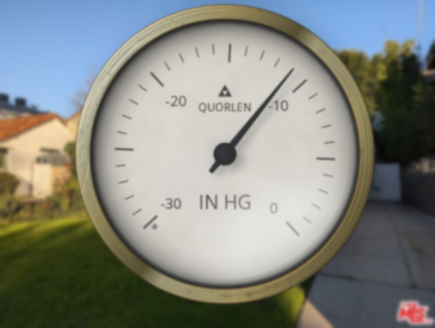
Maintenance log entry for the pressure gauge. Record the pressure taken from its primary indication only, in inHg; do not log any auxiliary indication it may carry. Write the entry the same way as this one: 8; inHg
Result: -11; inHg
